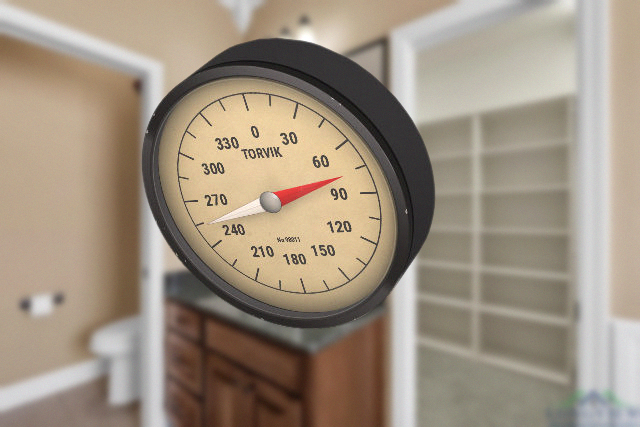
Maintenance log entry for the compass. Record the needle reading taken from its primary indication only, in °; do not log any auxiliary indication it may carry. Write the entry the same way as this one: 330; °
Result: 75; °
